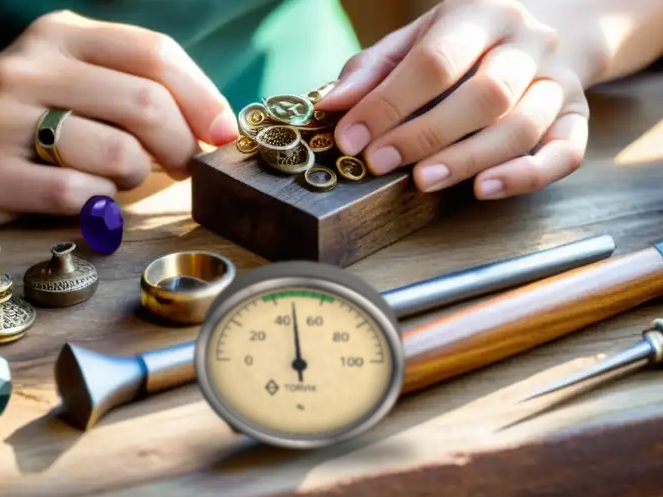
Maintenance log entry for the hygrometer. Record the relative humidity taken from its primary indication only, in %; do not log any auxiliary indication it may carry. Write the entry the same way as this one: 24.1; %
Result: 48; %
